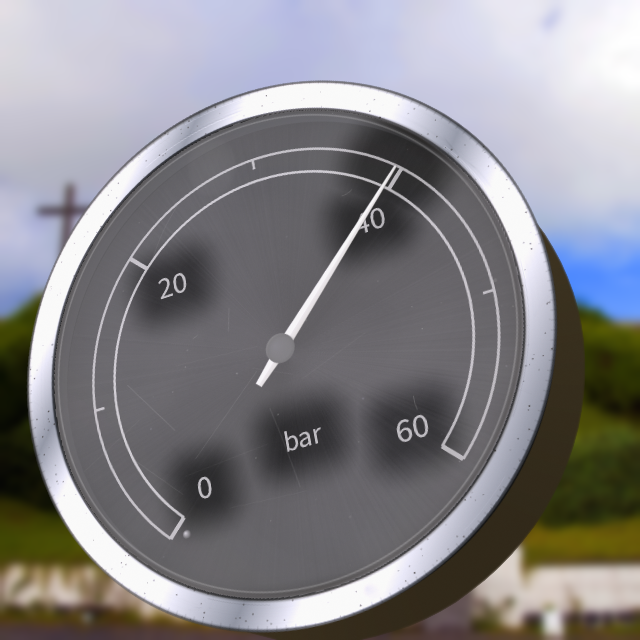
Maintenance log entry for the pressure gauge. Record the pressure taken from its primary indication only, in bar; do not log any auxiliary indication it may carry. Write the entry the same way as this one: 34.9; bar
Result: 40; bar
